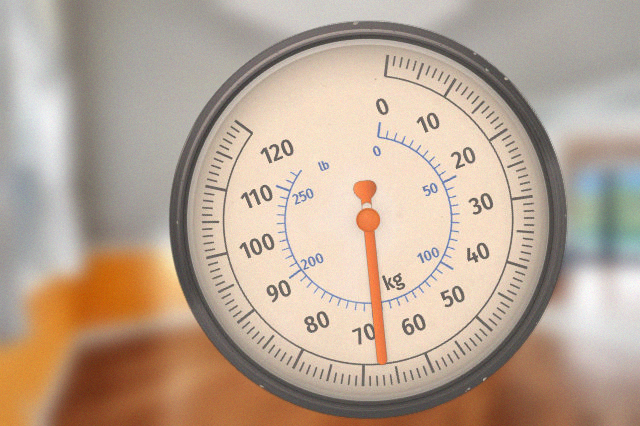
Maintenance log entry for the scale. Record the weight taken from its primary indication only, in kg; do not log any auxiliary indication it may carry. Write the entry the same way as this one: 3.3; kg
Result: 67; kg
